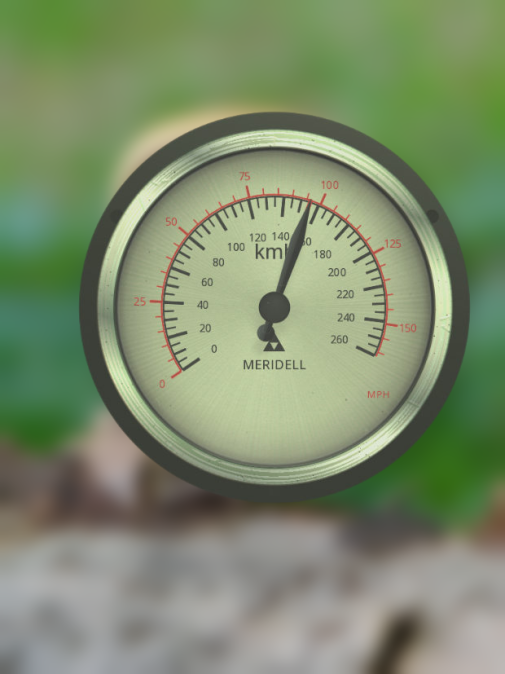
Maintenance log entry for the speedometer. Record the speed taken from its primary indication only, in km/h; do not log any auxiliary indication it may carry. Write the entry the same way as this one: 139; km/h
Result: 155; km/h
